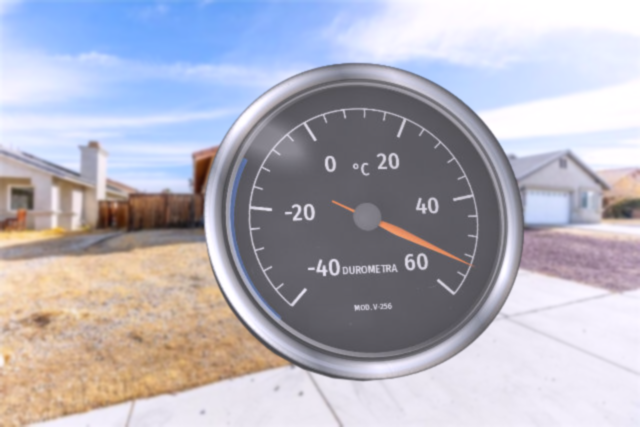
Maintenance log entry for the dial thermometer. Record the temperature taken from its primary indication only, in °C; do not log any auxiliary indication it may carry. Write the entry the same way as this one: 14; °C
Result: 54; °C
